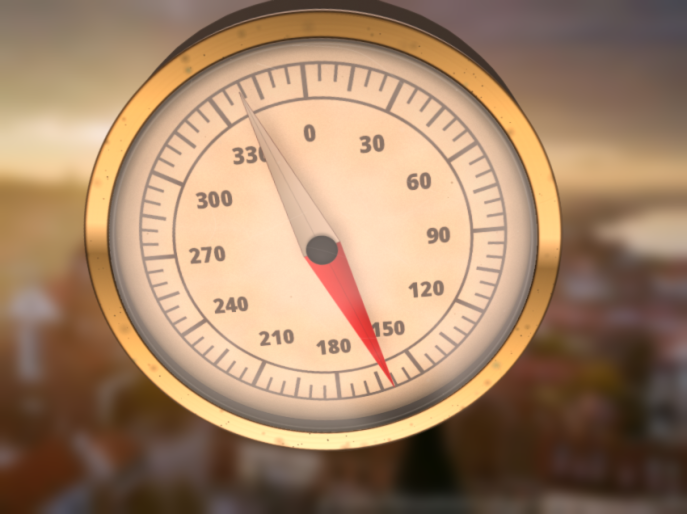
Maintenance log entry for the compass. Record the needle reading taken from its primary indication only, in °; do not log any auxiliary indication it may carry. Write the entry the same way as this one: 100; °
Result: 160; °
